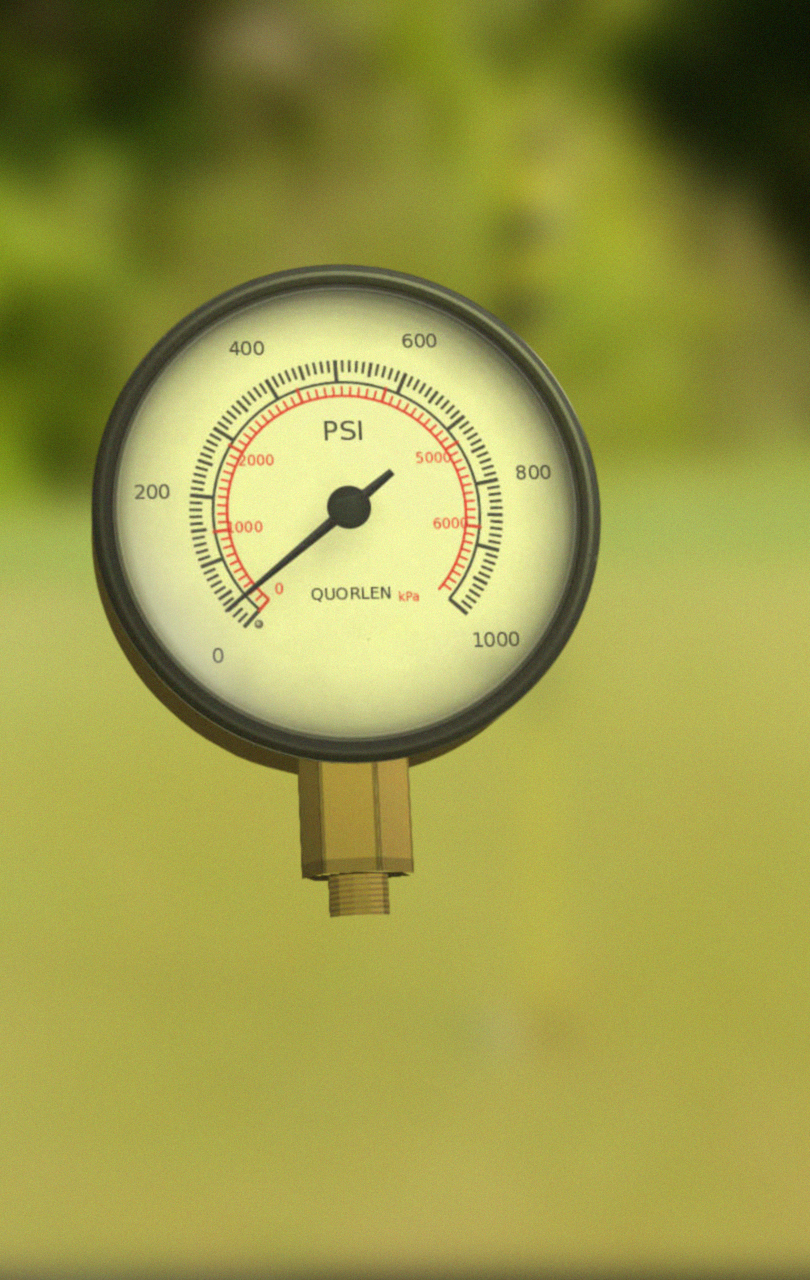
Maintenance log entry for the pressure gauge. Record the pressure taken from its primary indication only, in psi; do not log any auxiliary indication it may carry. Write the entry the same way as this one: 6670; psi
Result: 30; psi
